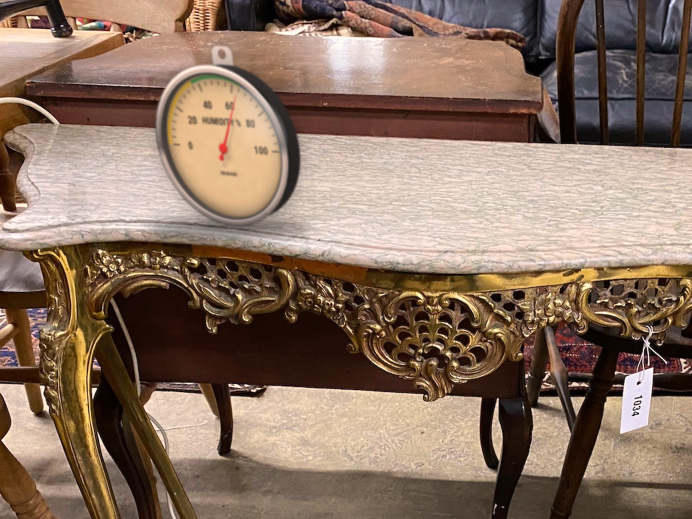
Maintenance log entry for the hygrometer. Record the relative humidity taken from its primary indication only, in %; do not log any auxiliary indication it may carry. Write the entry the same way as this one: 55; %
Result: 64; %
